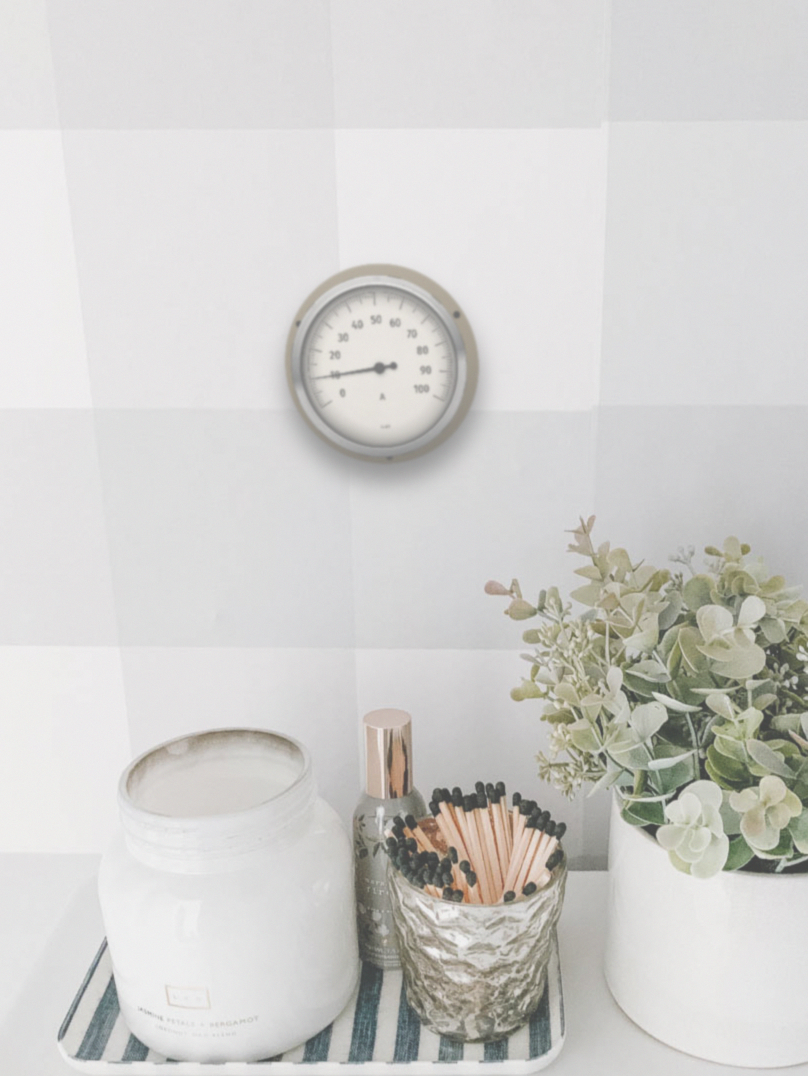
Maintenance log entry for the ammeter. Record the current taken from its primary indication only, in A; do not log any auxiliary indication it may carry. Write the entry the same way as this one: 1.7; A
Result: 10; A
